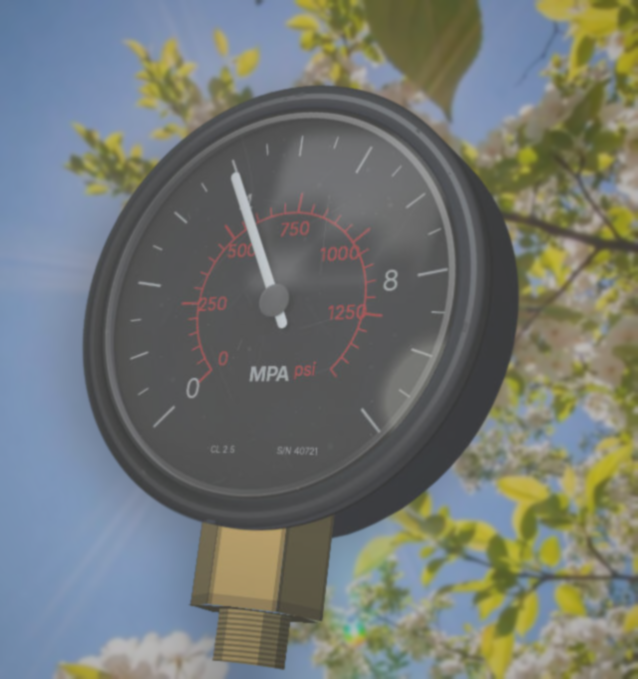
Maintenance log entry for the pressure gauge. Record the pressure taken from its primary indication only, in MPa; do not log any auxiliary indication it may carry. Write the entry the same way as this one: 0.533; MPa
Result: 4; MPa
